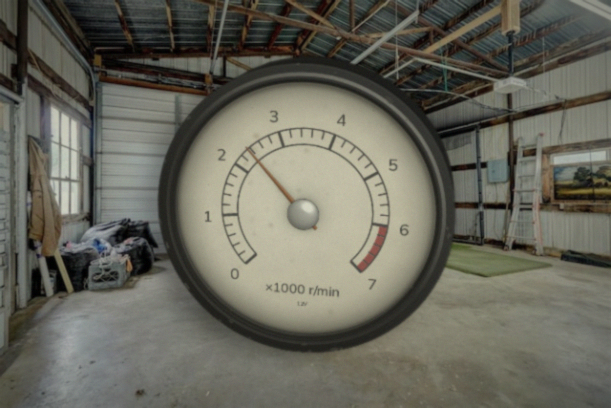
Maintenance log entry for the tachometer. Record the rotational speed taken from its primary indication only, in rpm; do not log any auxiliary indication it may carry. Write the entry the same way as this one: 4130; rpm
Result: 2400; rpm
